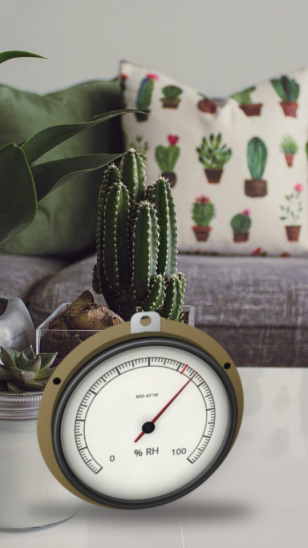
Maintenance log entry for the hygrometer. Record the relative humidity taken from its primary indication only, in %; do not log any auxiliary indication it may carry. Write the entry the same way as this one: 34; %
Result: 65; %
